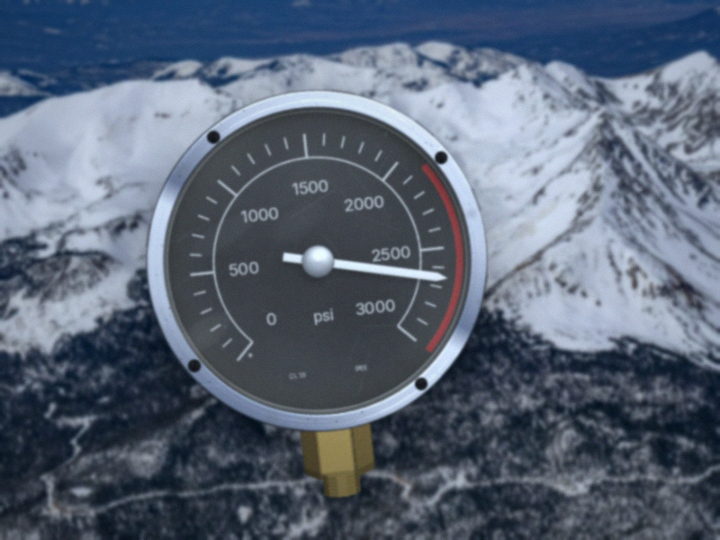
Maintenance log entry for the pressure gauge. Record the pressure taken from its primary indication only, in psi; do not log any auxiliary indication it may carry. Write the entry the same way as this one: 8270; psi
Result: 2650; psi
